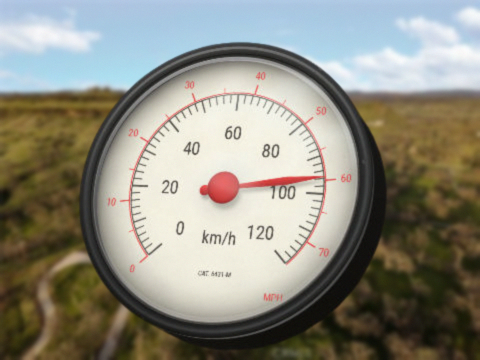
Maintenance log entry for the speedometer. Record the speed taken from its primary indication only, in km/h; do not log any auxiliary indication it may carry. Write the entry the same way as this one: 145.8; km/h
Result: 96; km/h
